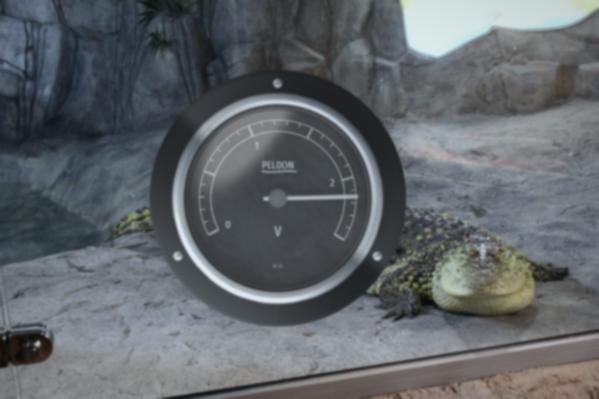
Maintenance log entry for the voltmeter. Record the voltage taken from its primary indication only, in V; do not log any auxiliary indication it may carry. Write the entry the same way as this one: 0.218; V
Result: 2.15; V
